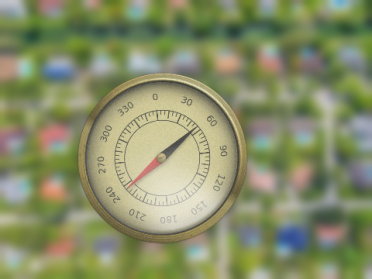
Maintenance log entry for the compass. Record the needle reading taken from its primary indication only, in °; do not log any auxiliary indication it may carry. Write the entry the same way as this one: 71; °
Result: 235; °
